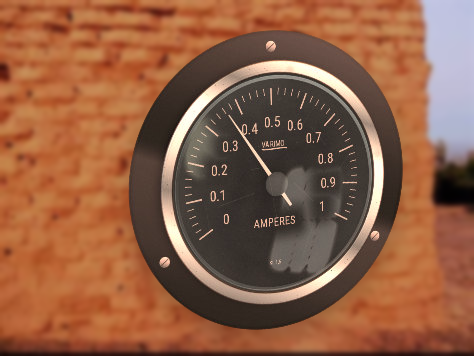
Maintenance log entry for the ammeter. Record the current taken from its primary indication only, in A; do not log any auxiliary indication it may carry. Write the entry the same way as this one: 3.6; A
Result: 0.36; A
